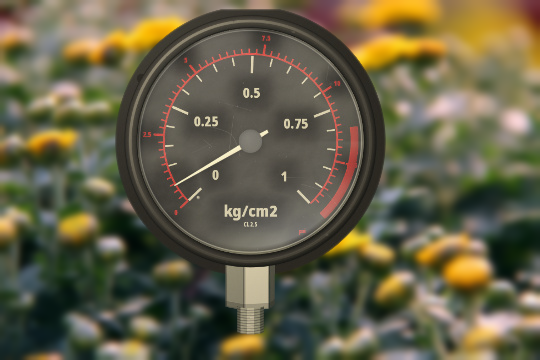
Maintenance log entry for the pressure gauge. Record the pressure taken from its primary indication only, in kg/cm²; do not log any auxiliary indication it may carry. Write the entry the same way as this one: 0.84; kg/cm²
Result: 0.05; kg/cm²
